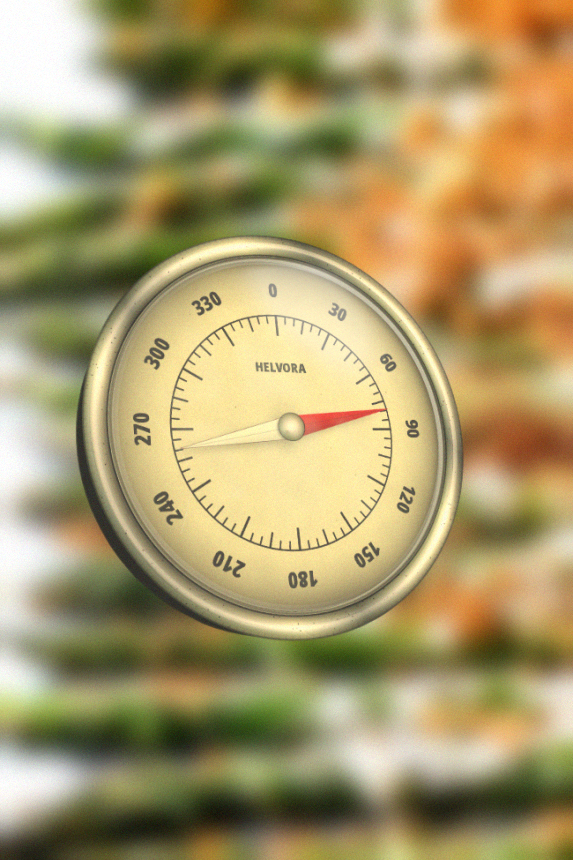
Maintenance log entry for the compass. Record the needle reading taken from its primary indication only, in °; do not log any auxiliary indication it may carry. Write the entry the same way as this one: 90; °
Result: 80; °
